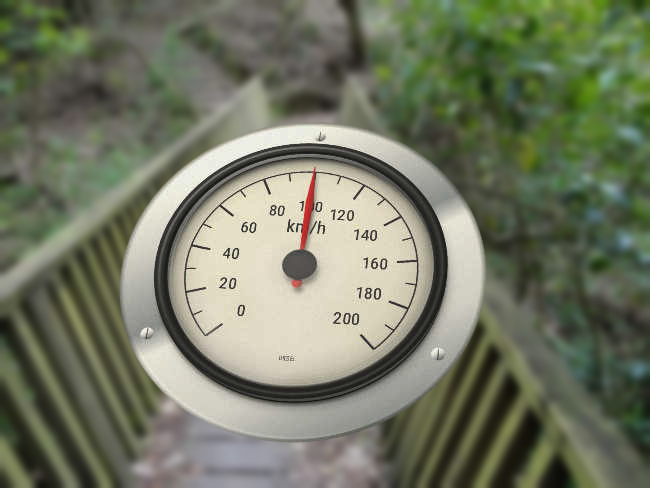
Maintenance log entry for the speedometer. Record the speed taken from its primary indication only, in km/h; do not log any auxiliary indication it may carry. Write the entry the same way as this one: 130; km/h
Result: 100; km/h
